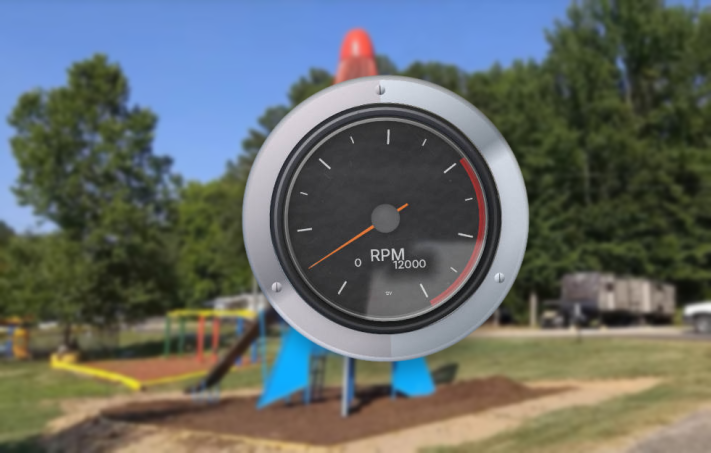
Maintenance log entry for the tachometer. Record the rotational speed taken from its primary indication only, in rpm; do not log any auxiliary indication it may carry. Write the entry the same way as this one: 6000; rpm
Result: 1000; rpm
